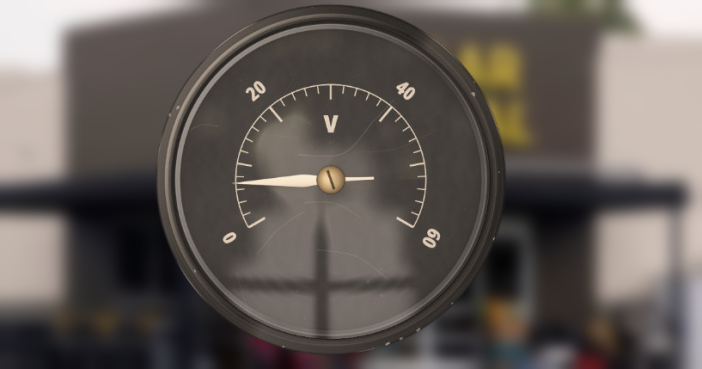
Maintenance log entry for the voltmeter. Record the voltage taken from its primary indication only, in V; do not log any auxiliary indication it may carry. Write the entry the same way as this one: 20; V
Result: 7; V
